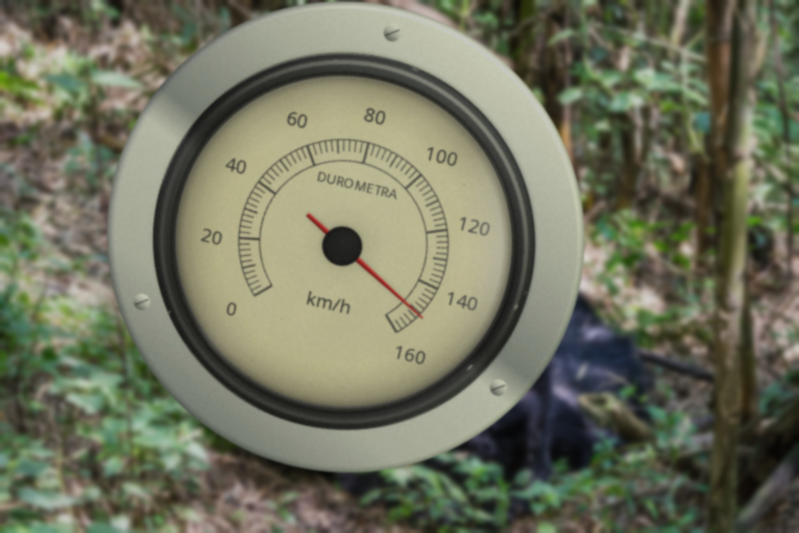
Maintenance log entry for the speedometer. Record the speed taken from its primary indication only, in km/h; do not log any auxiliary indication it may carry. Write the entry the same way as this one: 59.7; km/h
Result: 150; km/h
